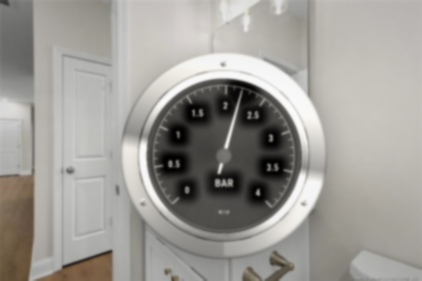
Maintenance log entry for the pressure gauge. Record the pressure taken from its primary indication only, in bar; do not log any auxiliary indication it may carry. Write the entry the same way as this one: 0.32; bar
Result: 2.2; bar
